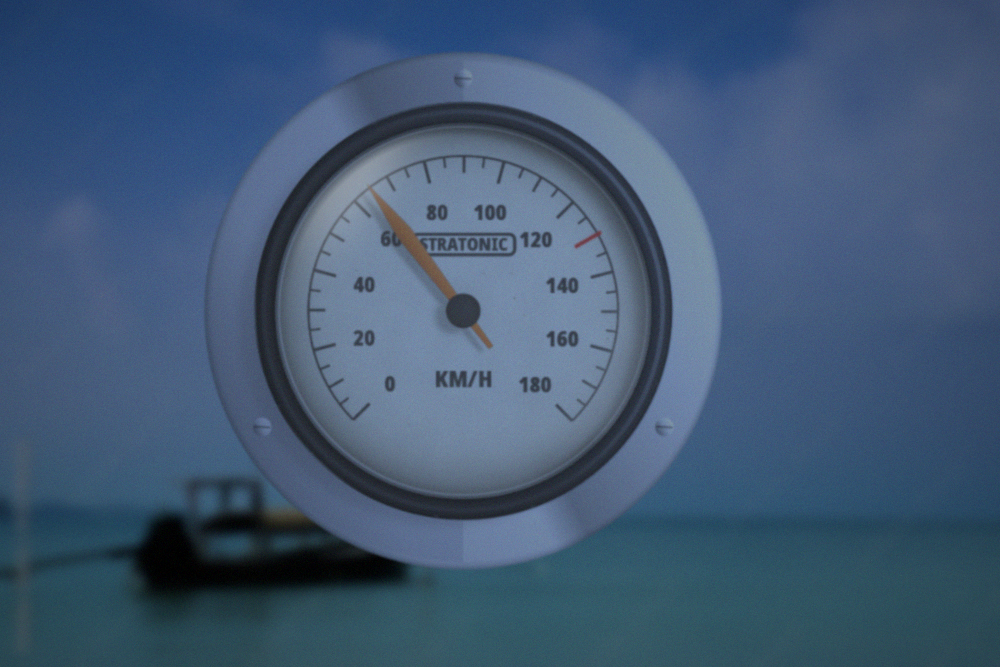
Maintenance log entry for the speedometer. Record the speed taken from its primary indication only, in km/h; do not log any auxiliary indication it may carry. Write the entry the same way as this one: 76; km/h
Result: 65; km/h
